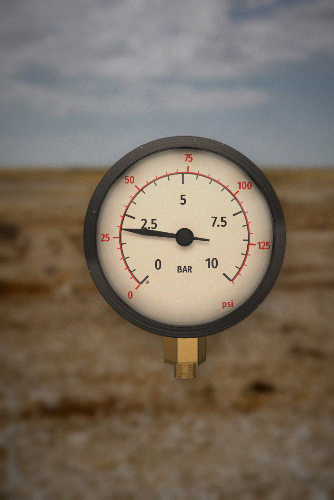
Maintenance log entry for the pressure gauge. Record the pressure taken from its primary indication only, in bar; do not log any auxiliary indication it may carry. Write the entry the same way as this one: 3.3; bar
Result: 2; bar
